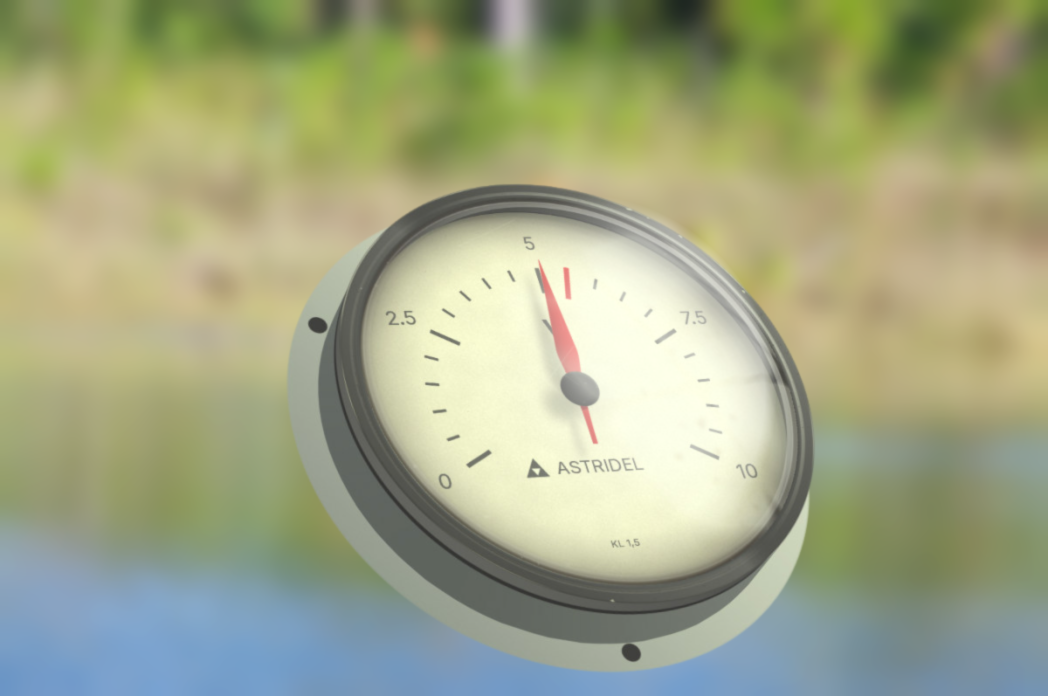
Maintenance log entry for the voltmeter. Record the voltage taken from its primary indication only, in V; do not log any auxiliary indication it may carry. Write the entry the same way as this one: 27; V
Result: 5; V
